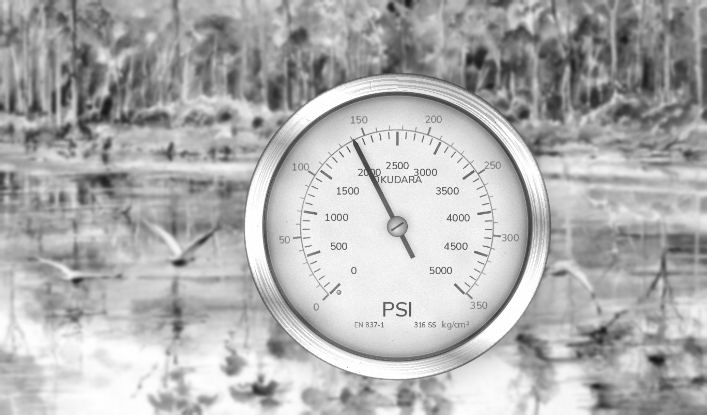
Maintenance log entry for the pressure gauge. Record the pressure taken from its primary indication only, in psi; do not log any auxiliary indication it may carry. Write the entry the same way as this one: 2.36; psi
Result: 2000; psi
